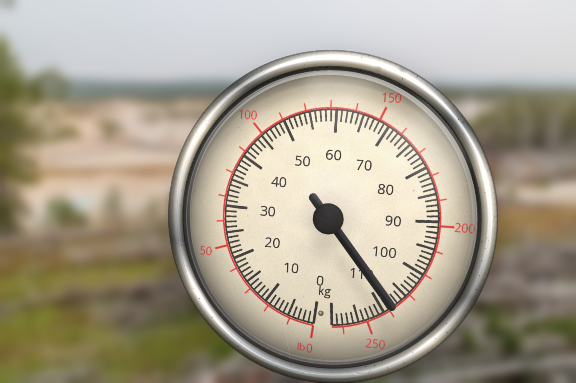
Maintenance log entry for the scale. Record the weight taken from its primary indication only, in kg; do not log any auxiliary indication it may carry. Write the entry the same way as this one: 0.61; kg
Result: 108; kg
